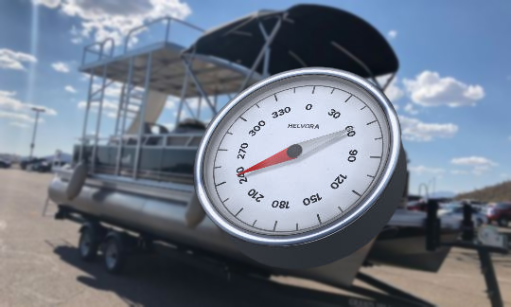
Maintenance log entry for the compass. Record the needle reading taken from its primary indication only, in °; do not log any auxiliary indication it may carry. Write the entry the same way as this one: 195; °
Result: 240; °
